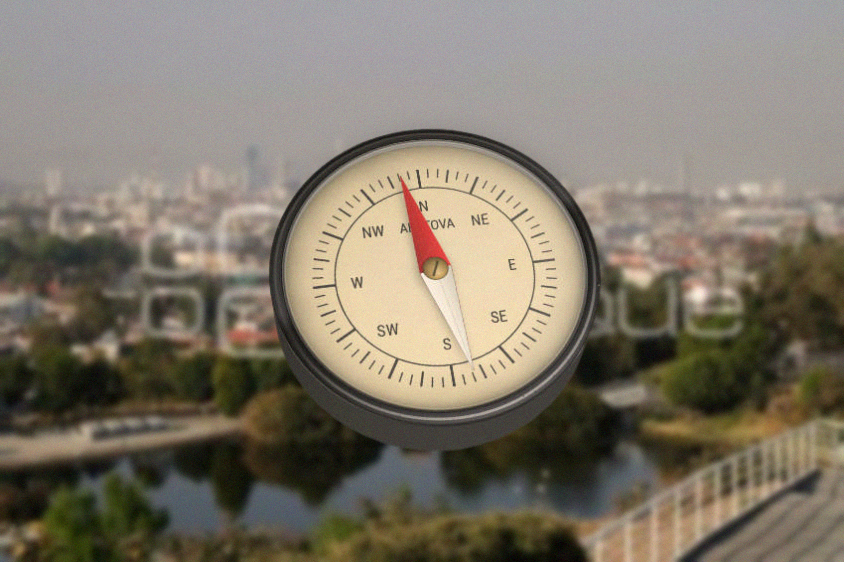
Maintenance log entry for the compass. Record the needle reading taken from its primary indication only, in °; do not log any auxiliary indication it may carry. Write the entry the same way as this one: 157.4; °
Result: 350; °
